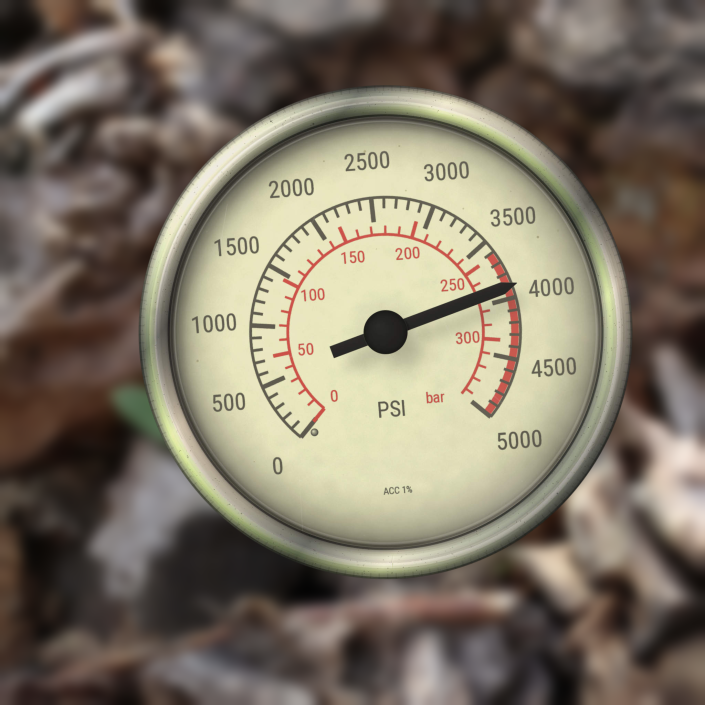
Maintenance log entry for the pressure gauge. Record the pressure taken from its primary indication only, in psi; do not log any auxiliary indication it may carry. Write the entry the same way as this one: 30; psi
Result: 3900; psi
